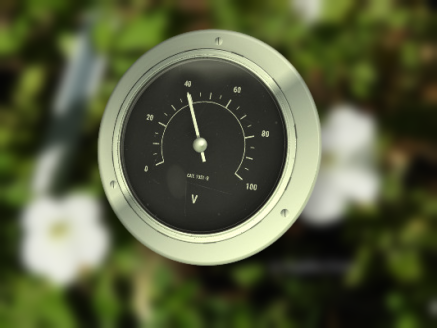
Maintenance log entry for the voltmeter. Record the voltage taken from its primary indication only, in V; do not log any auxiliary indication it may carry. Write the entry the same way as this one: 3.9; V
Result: 40; V
